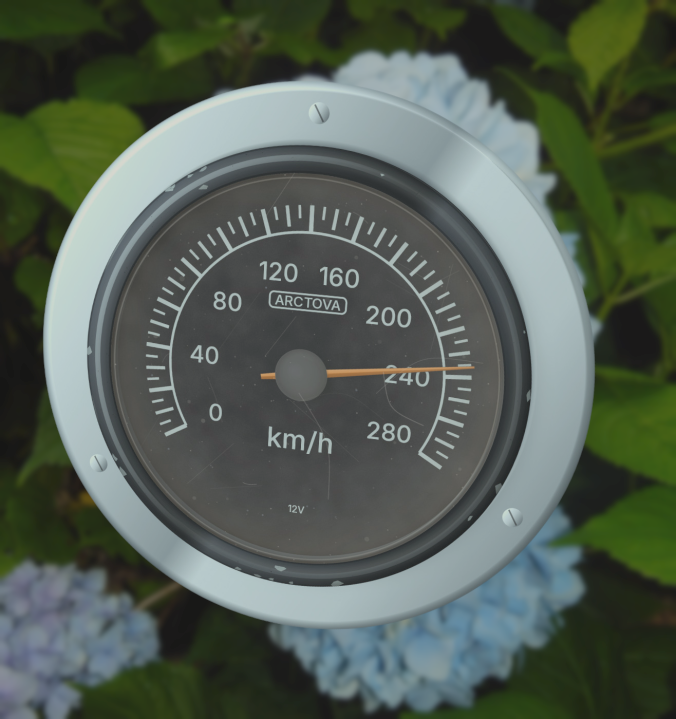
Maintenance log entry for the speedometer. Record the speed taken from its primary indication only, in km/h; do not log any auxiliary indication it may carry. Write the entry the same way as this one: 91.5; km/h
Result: 235; km/h
